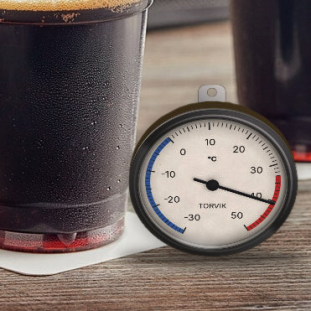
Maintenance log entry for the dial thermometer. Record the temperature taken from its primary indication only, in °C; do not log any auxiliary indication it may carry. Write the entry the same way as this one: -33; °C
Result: 40; °C
